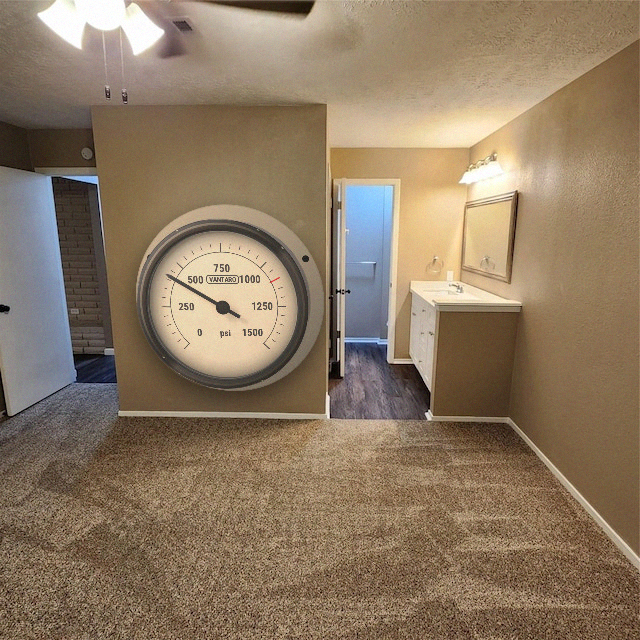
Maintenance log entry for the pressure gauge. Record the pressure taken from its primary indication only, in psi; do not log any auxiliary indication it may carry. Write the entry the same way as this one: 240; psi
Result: 425; psi
